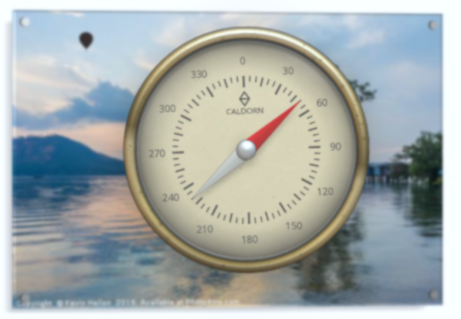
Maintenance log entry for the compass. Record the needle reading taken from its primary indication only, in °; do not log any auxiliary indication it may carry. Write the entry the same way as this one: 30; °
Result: 50; °
